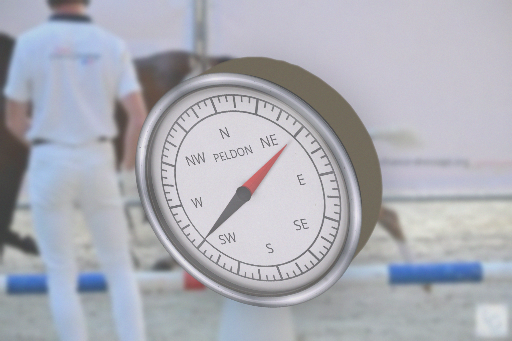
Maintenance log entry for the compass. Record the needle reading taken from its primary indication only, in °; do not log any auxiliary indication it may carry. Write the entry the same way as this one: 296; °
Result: 60; °
